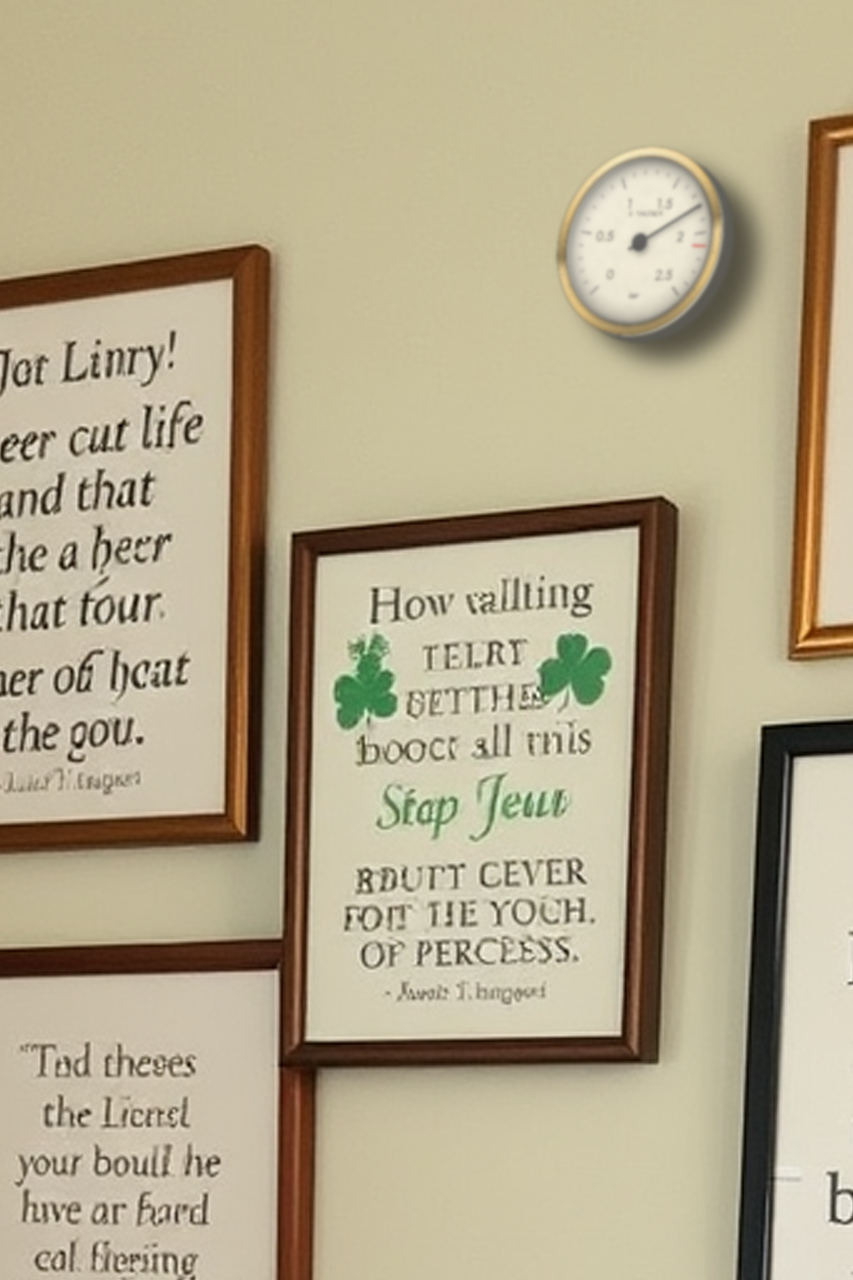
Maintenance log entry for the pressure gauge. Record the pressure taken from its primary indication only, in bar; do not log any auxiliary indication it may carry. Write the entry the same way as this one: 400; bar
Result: 1.8; bar
